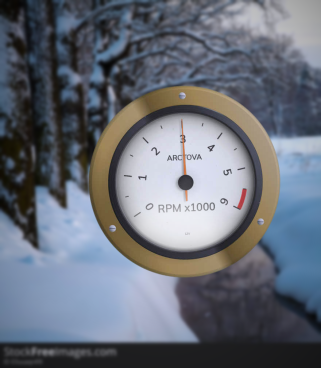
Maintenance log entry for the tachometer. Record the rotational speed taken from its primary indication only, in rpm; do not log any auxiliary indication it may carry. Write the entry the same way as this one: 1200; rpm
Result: 3000; rpm
